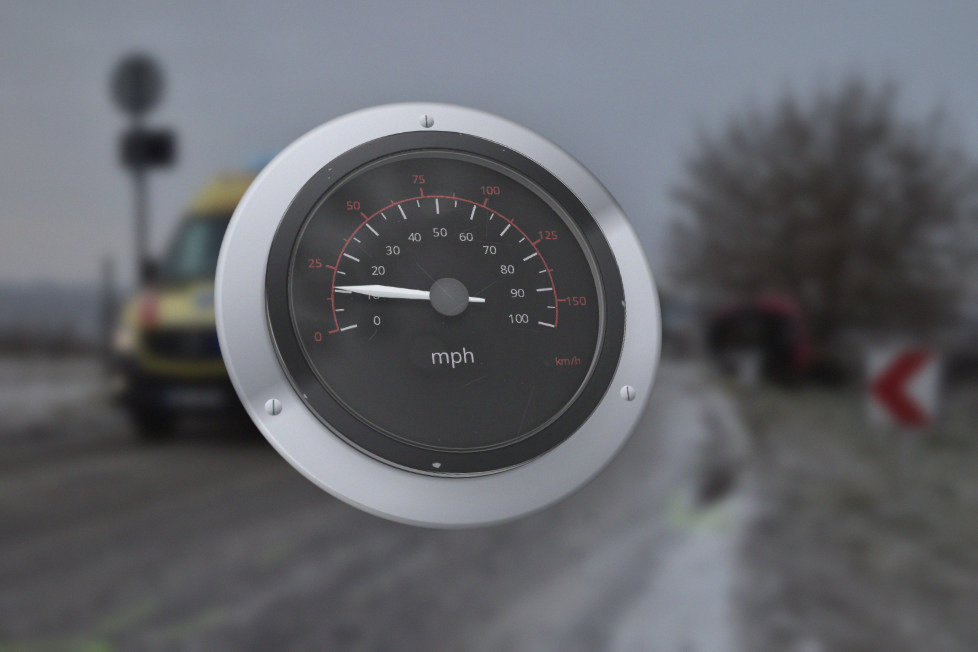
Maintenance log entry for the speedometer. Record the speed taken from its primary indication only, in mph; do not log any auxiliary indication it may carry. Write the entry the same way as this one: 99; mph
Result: 10; mph
